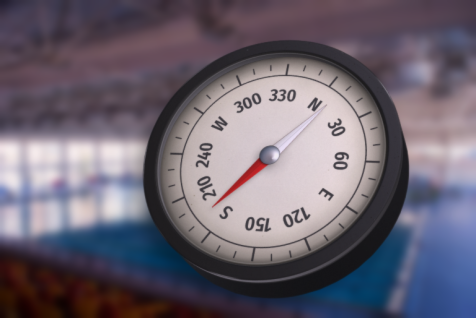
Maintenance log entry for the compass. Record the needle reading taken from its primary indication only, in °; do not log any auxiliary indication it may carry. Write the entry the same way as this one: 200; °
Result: 190; °
